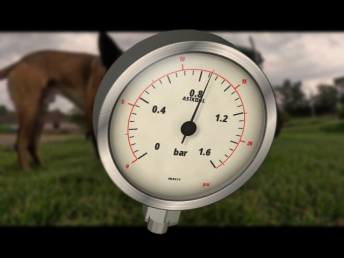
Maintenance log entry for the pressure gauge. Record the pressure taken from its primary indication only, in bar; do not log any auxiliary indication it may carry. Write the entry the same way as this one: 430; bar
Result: 0.85; bar
